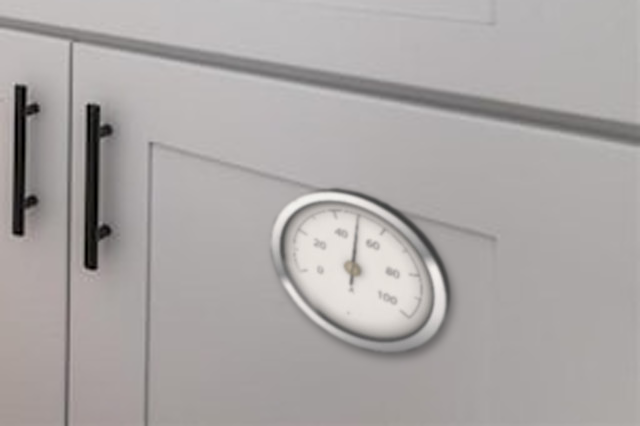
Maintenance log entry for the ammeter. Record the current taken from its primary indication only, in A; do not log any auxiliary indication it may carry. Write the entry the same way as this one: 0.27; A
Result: 50; A
